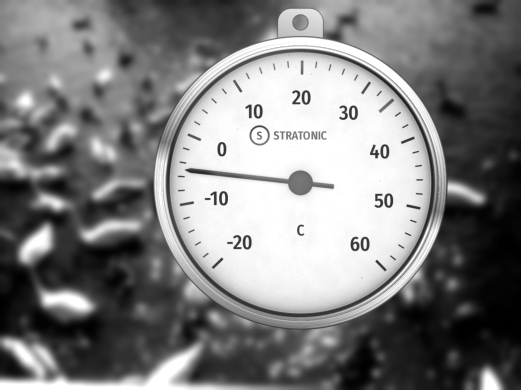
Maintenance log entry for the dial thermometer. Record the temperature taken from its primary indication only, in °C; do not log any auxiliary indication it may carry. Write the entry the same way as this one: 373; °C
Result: -5; °C
